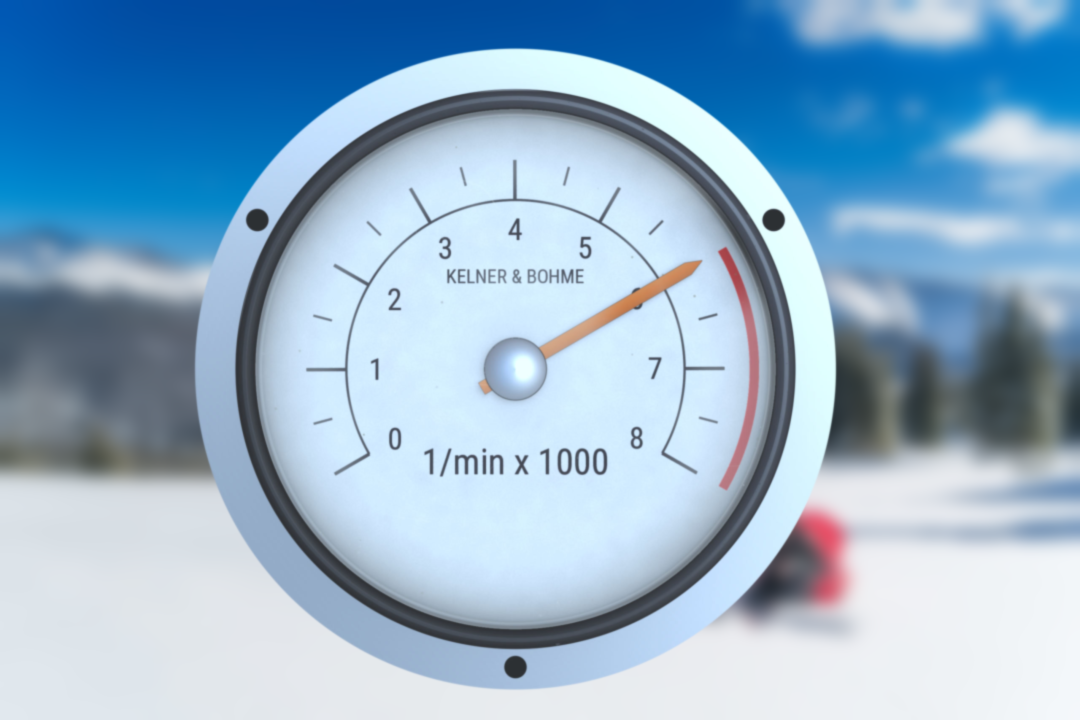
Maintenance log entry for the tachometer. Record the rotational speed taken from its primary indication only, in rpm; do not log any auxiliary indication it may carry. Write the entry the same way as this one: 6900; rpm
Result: 6000; rpm
